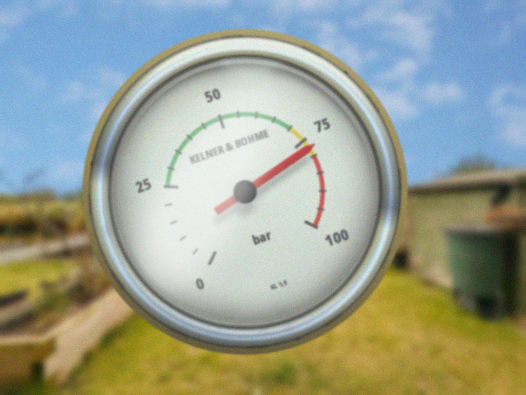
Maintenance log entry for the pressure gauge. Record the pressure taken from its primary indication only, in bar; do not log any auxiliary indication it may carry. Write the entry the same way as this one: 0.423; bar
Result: 77.5; bar
